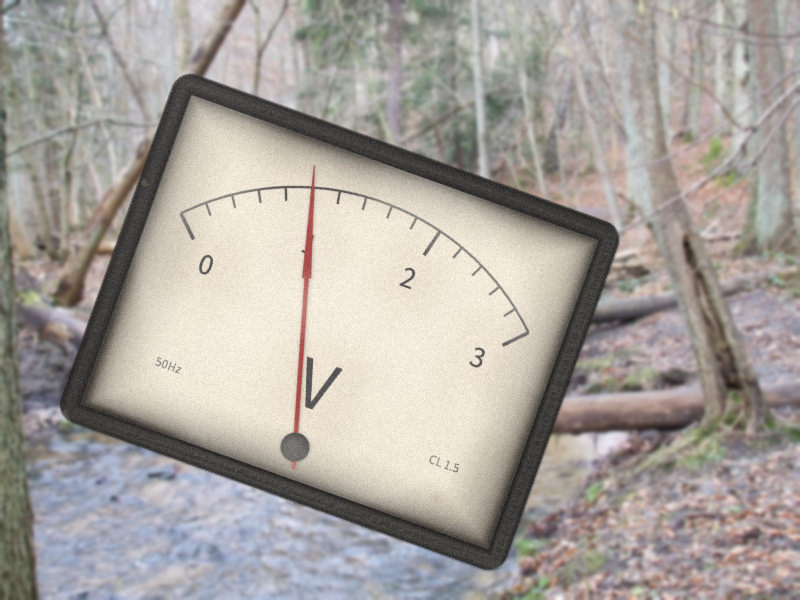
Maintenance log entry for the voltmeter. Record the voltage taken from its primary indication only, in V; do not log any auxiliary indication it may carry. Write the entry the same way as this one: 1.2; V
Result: 1; V
